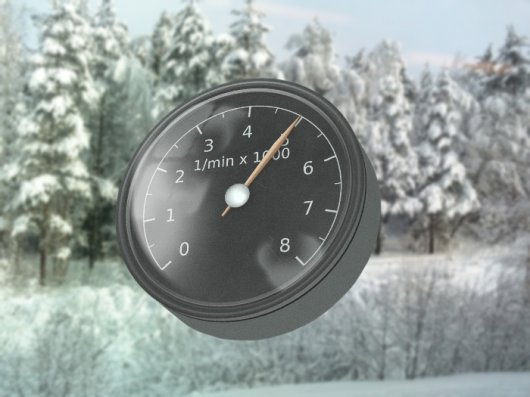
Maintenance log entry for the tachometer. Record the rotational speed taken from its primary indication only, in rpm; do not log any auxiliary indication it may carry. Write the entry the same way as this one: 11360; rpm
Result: 5000; rpm
